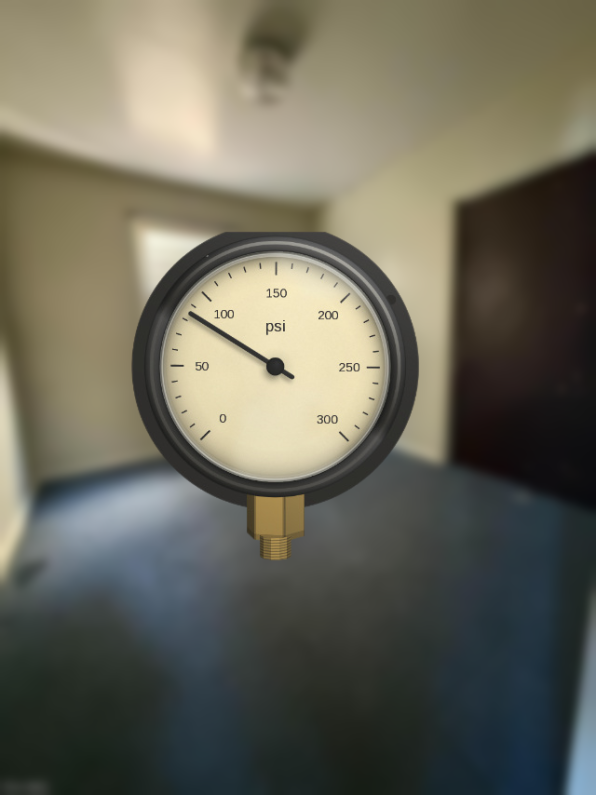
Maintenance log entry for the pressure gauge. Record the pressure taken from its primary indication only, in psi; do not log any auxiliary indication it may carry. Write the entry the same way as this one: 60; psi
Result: 85; psi
